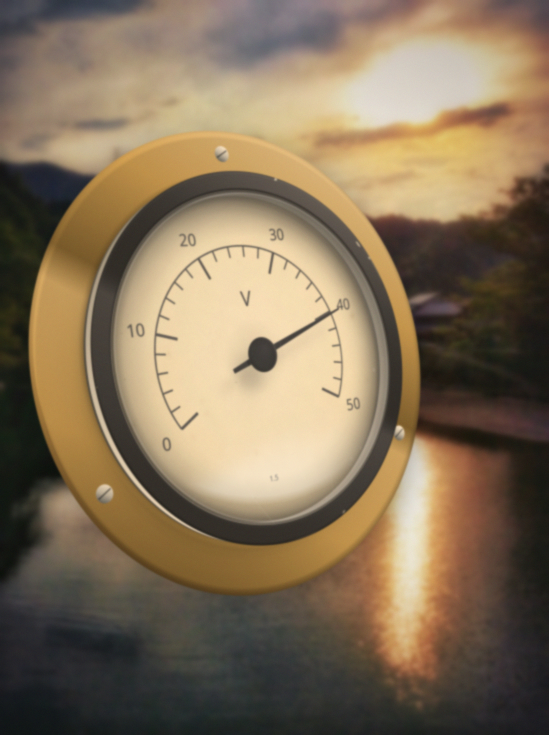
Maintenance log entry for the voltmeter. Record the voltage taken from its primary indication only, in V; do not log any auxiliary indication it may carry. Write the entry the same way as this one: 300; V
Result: 40; V
